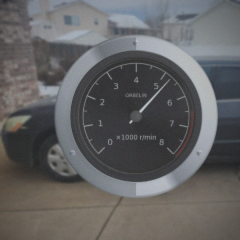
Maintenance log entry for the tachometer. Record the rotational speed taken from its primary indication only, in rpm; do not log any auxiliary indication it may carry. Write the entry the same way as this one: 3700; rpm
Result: 5250; rpm
